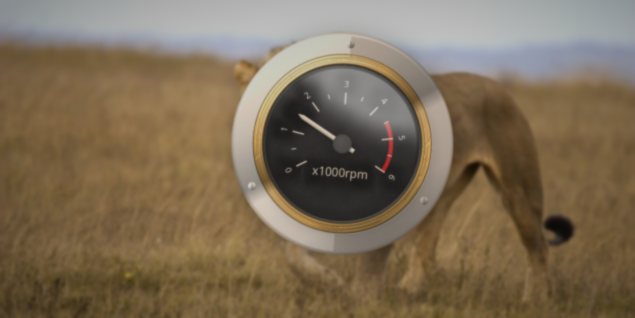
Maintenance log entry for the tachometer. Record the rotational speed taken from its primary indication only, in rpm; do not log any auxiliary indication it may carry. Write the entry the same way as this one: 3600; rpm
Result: 1500; rpm
